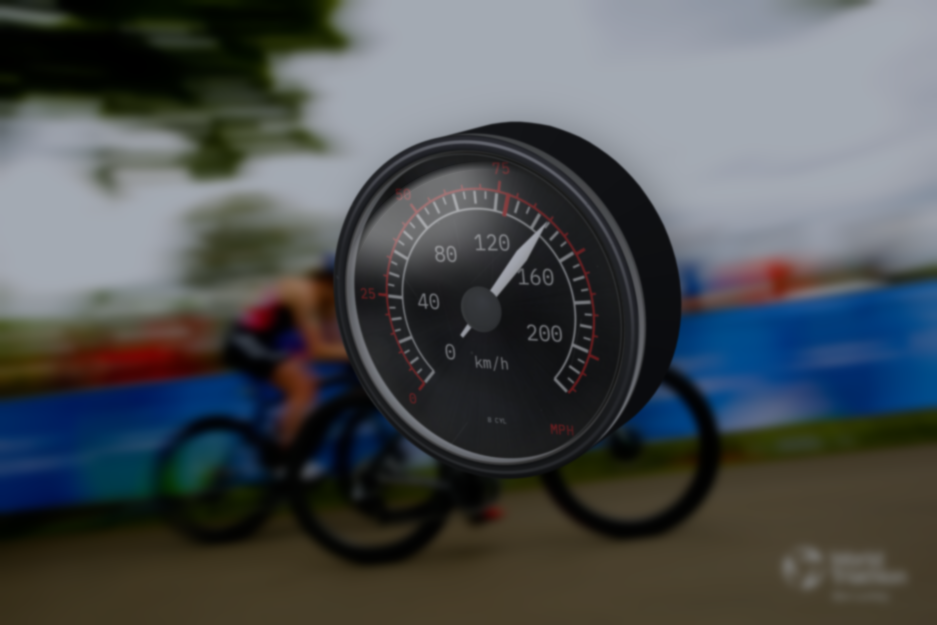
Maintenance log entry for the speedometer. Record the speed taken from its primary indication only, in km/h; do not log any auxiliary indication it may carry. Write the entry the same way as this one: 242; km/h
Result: 145; km/h
